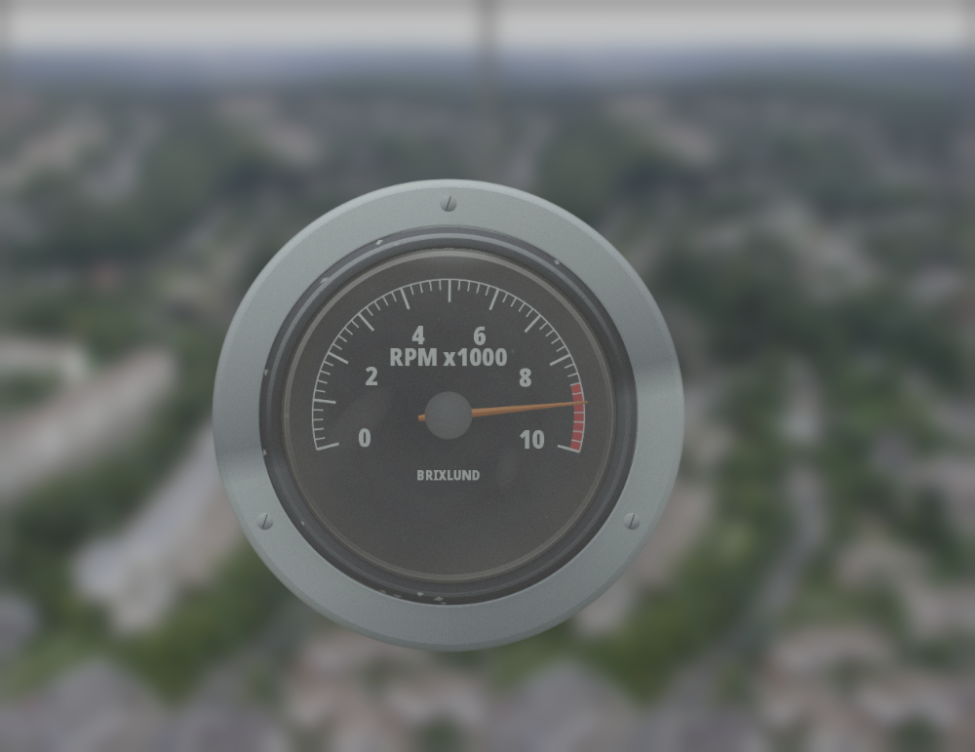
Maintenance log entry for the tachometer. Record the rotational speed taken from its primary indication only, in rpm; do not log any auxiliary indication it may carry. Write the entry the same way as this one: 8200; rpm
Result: 9000; rpm
